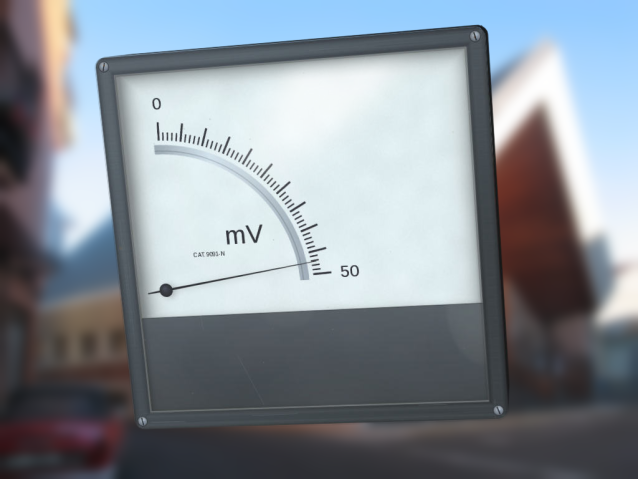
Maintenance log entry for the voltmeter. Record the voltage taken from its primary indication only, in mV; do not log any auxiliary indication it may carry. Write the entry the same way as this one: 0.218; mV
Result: 47; mV
